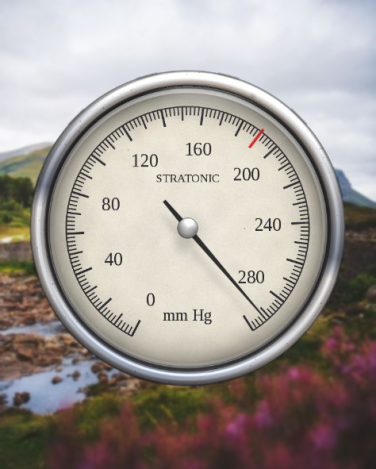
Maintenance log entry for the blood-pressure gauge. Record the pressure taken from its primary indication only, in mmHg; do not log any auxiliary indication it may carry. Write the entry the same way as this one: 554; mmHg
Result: 292; mmHg
